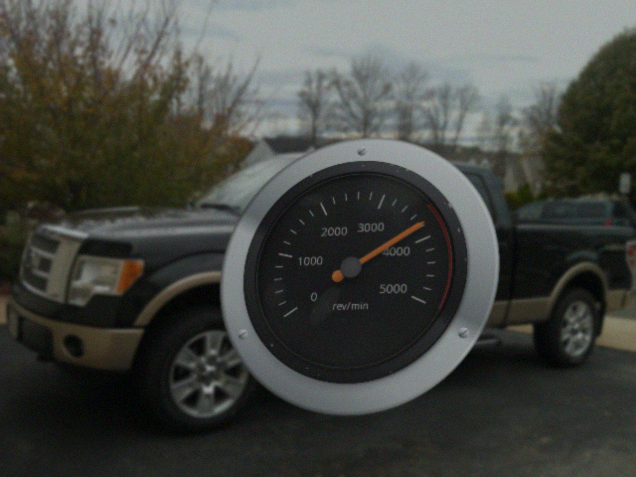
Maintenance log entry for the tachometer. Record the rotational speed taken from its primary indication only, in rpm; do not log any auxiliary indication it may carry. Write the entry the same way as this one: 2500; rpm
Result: 3800; rpm
